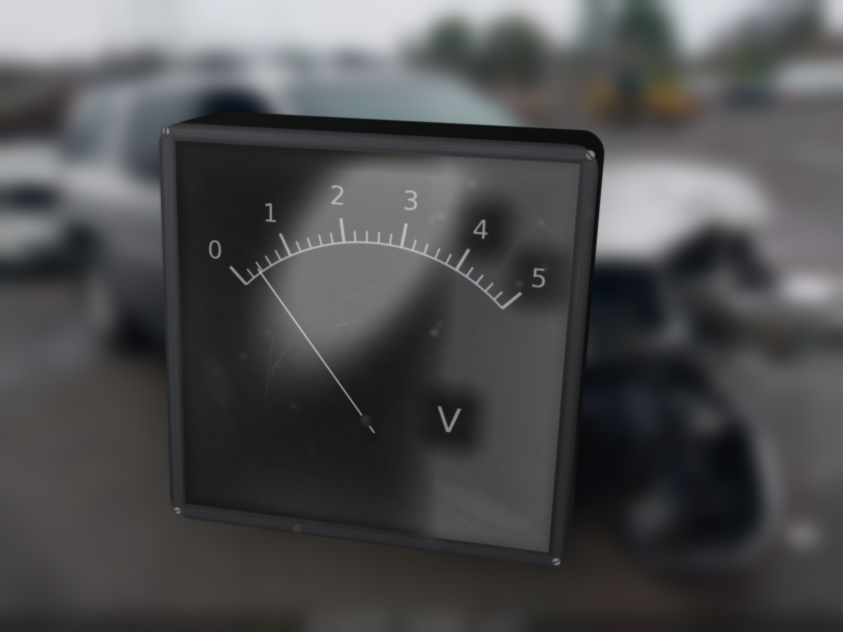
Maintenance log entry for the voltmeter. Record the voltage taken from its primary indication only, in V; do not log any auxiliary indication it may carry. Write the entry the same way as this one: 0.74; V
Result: 0.4; V
